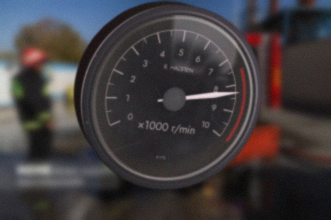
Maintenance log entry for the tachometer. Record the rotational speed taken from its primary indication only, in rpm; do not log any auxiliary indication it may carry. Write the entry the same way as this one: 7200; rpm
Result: 8250; rpm
